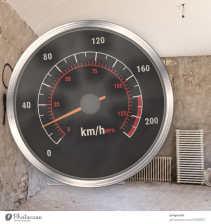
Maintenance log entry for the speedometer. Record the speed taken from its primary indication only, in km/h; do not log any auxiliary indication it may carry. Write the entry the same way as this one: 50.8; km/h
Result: 20; km/h
